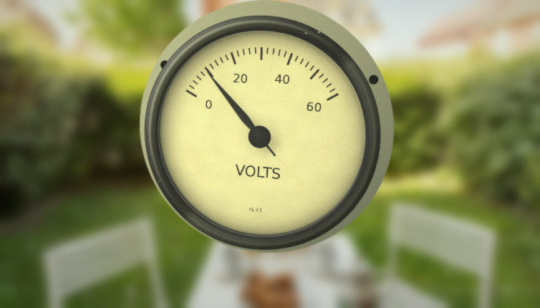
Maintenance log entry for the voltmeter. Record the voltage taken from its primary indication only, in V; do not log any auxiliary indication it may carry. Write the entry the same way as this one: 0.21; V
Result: 10; V
